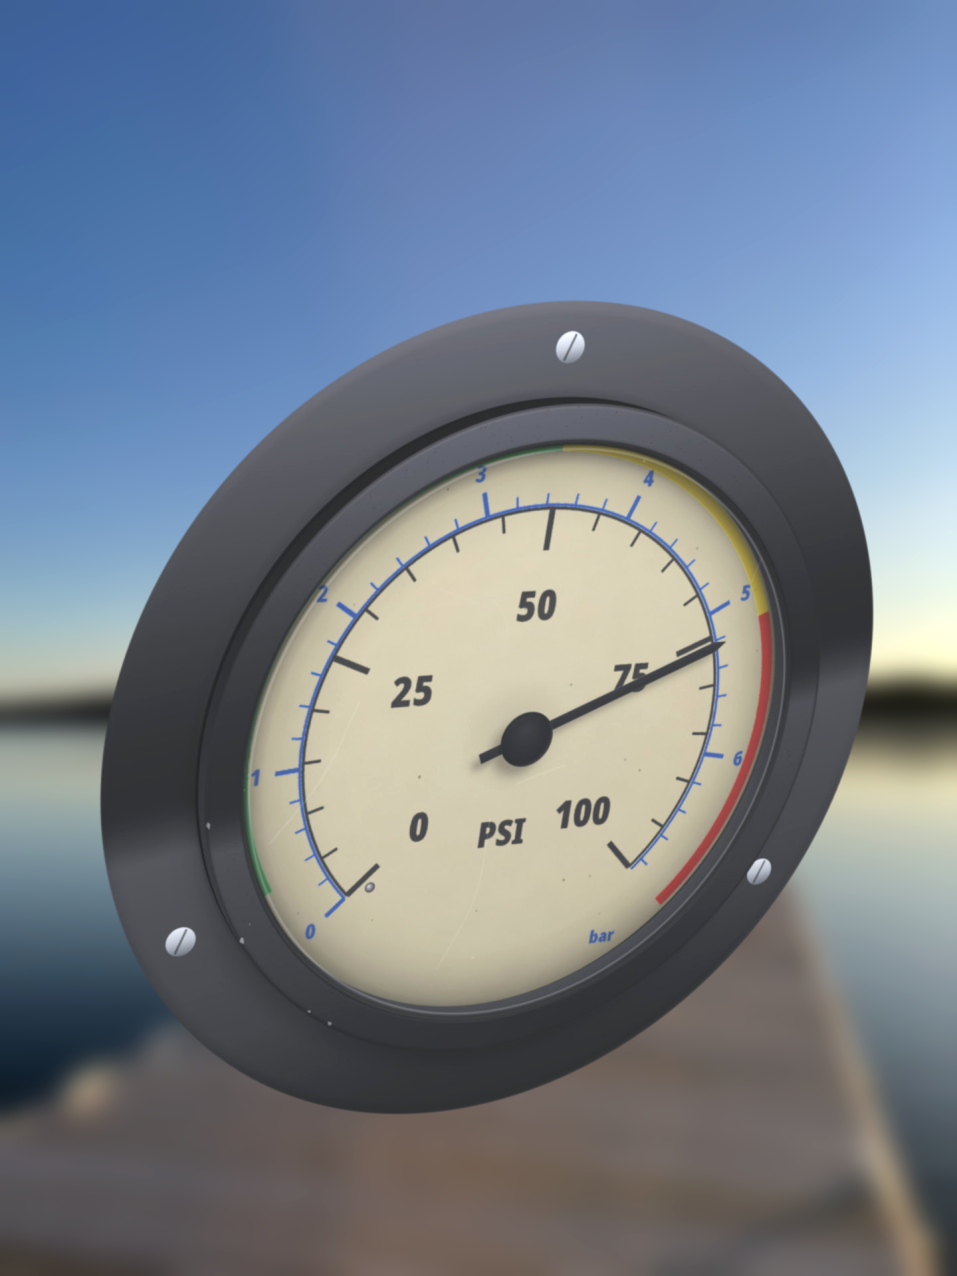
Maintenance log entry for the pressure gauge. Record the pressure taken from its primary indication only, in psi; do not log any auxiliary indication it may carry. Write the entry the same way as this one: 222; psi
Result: 75; psi
